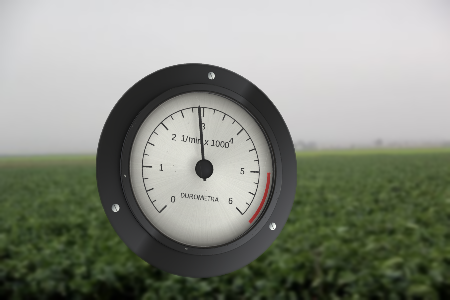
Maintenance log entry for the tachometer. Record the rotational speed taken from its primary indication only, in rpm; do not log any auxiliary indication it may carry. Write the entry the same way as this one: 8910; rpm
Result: 2875; rpm
